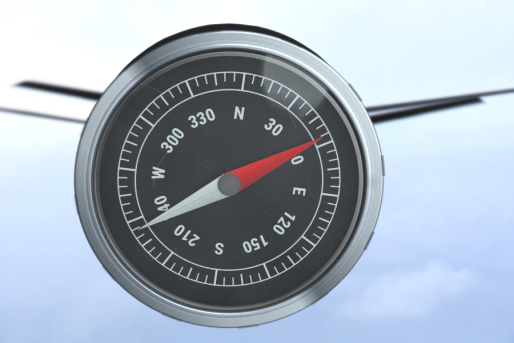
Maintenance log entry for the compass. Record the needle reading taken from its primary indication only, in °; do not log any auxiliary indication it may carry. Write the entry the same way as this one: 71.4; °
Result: 55; °
